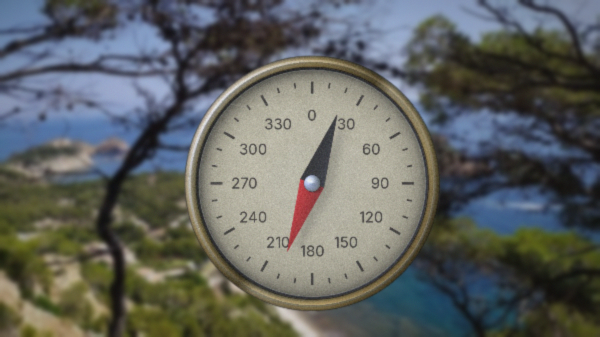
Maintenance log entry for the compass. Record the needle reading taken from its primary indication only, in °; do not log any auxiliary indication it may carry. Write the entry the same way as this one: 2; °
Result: 200; °
